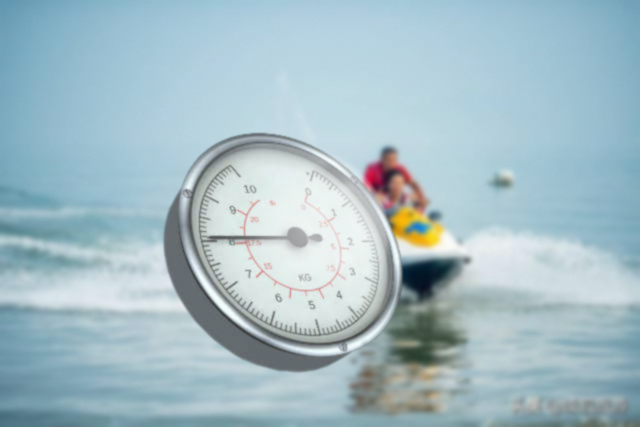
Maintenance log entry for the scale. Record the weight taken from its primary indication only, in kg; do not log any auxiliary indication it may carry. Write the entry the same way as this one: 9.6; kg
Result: 8; kg
